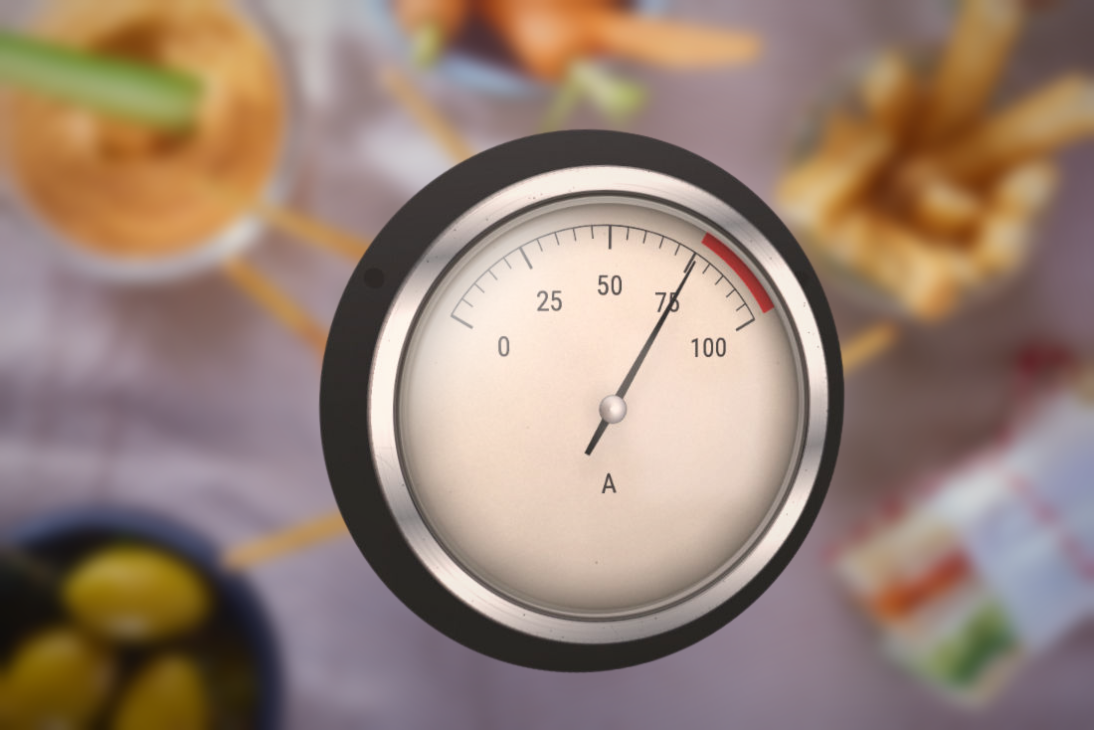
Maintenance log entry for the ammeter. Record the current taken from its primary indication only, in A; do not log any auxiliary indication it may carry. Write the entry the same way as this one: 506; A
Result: 75; A
